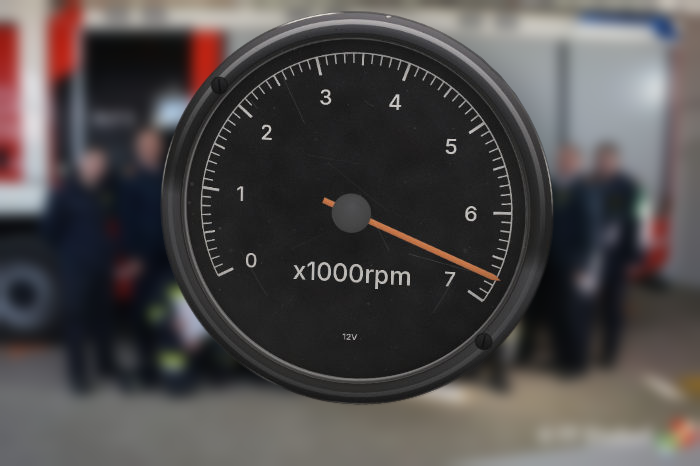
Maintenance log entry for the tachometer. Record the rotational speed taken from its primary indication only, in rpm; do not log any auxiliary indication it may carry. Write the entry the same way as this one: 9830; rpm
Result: 6700; rpm
